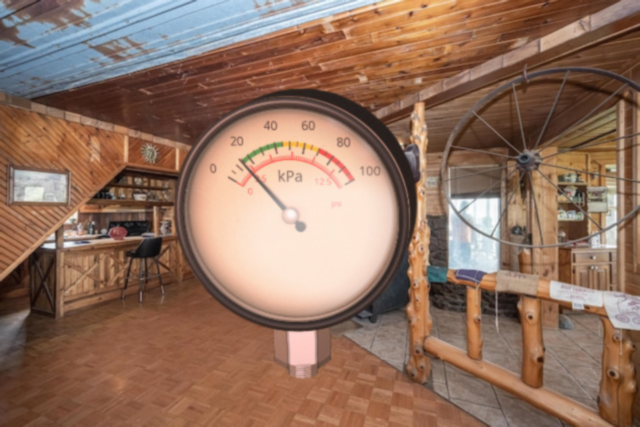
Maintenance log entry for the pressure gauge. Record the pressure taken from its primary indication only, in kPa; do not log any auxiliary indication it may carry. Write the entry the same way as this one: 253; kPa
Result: 15; kPa
